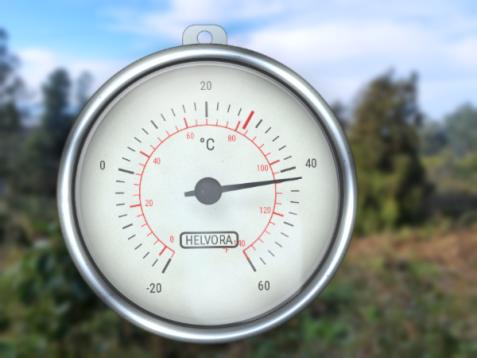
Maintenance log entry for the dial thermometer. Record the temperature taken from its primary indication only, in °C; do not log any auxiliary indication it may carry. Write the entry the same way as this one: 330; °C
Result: 42; °C
